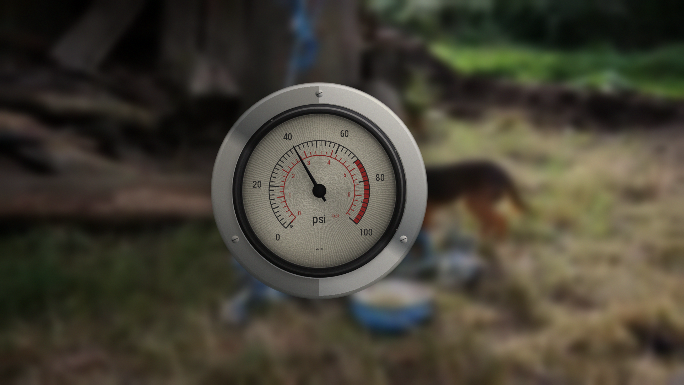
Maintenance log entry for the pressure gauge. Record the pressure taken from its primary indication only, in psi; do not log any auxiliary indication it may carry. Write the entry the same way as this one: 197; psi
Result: 40; psi
